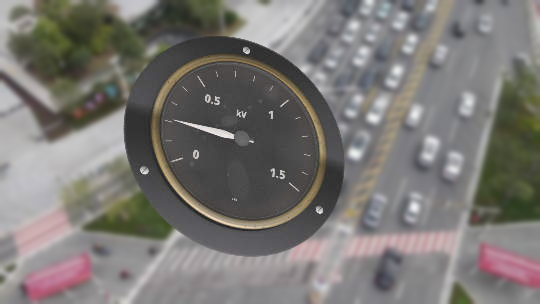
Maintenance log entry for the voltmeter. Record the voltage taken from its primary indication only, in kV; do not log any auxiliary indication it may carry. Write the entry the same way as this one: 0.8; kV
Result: 0.2; kV
